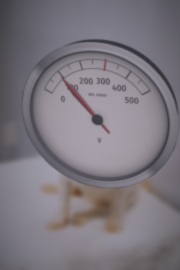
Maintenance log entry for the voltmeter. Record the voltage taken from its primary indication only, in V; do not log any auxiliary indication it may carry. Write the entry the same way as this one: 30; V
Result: 100; V
